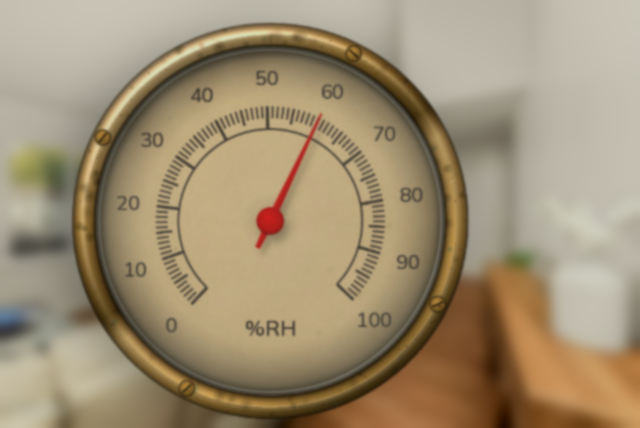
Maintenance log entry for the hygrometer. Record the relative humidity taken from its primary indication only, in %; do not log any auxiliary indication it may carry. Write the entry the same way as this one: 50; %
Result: 60; %
